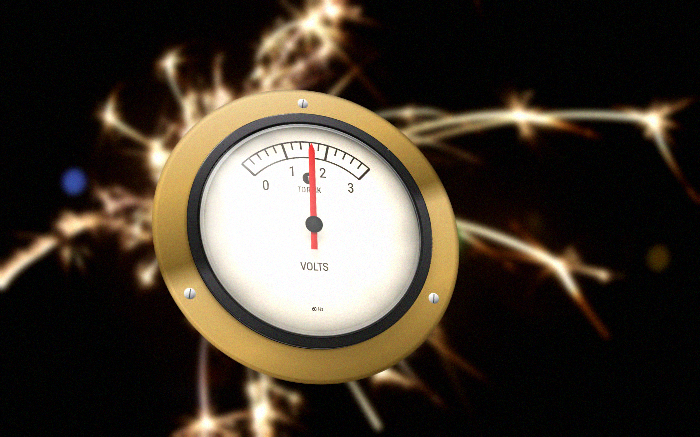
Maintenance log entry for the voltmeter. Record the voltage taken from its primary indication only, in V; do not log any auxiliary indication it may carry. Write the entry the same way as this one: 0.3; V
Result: 1.6; V
